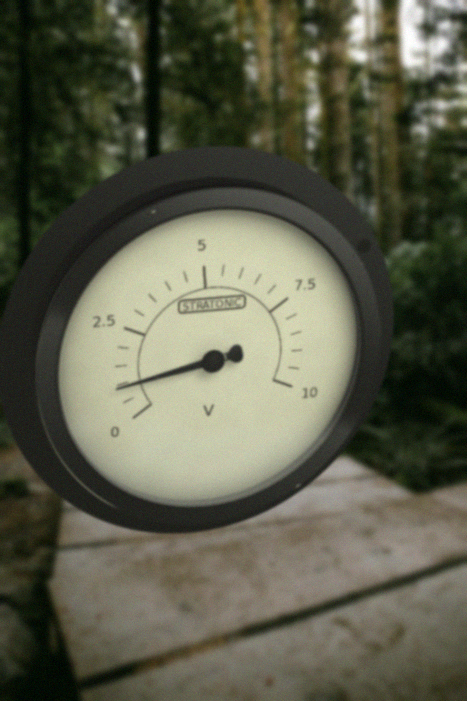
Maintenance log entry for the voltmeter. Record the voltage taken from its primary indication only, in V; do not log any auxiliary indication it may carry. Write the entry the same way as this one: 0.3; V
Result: 1; V
